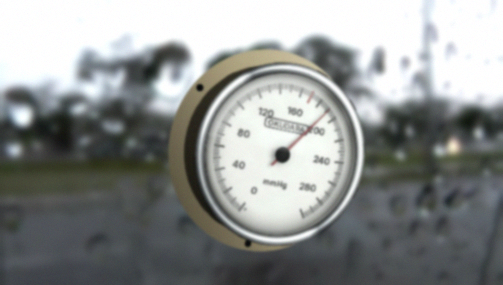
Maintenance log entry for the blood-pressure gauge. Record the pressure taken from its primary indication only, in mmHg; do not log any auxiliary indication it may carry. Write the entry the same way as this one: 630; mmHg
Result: 190; mmHg
